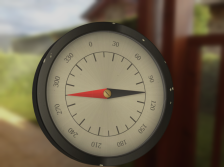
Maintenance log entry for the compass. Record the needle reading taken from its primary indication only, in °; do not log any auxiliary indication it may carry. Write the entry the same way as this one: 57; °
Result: 285; °
